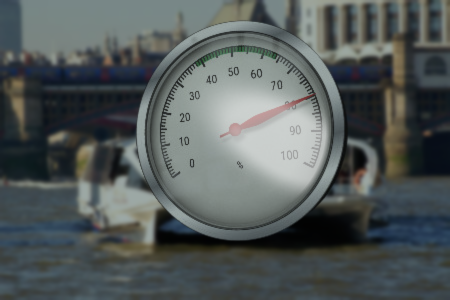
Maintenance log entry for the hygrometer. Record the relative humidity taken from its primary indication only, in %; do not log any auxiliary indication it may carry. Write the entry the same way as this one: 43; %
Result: 80; %
